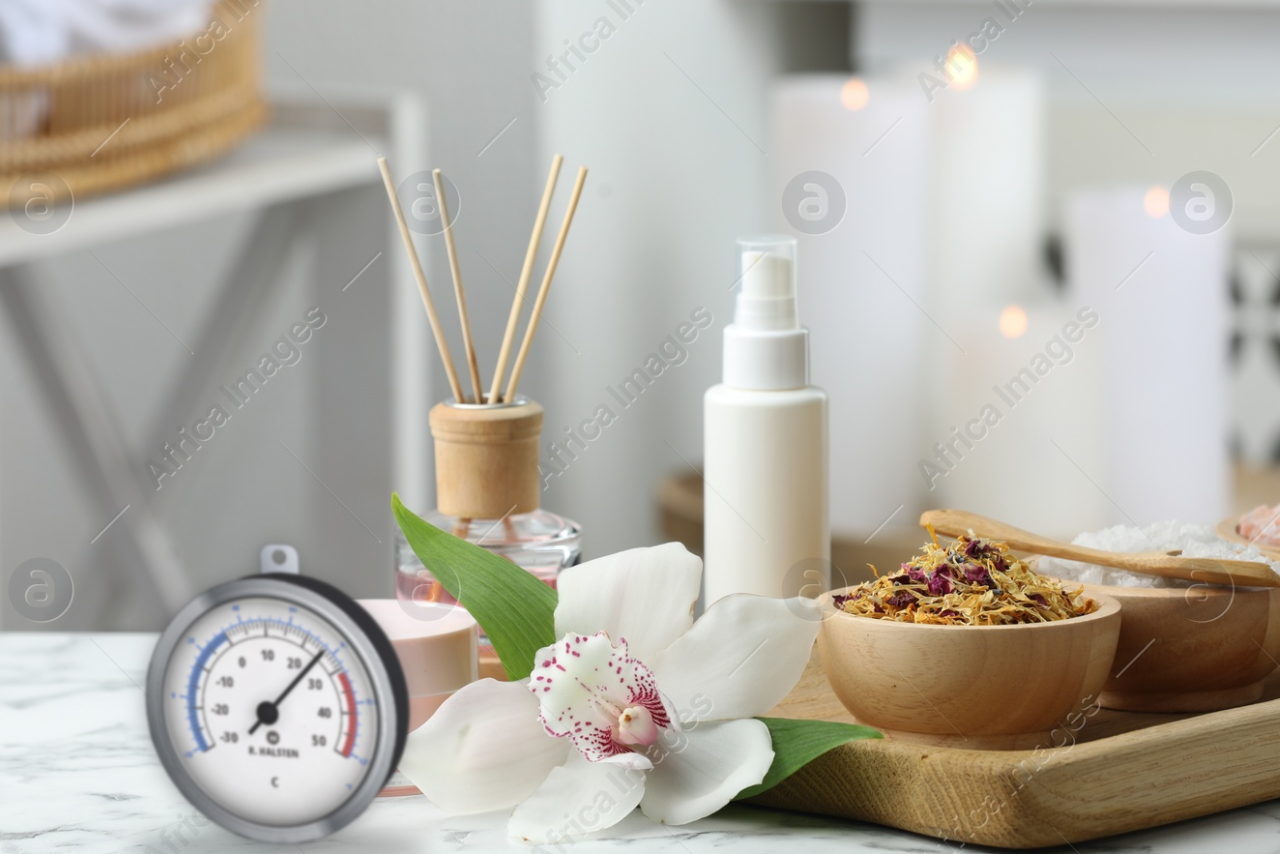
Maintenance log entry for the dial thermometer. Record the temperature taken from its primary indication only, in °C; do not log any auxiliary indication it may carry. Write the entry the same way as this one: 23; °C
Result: 25; °C
